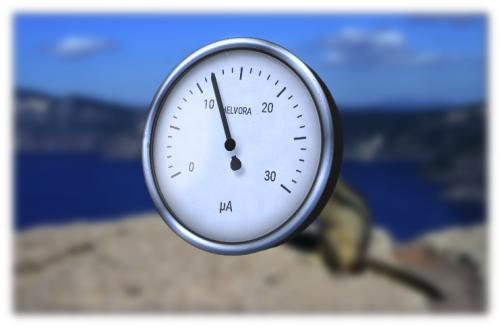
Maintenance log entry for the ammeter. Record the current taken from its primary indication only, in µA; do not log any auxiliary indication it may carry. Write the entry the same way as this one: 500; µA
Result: 12; µA
